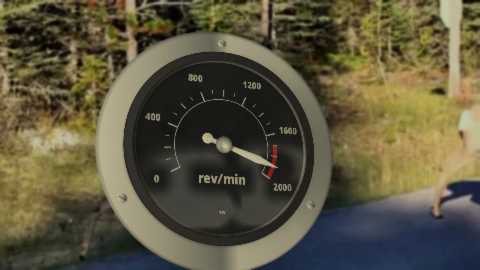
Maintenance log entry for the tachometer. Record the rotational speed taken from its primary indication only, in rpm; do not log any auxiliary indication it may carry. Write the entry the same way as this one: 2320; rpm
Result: 1900; rpm
